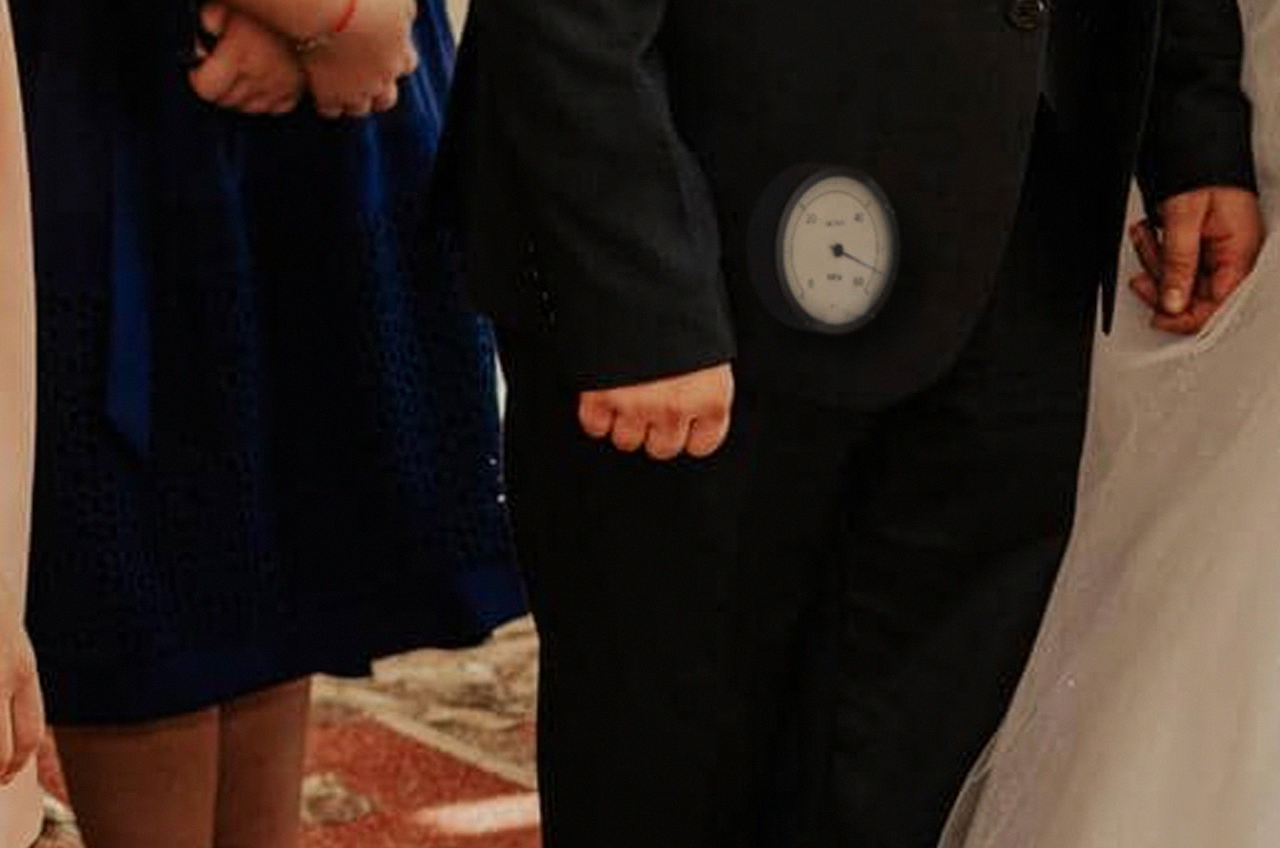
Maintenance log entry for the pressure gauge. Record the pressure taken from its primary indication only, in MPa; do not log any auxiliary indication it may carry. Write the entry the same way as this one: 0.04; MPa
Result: 55; MPa
